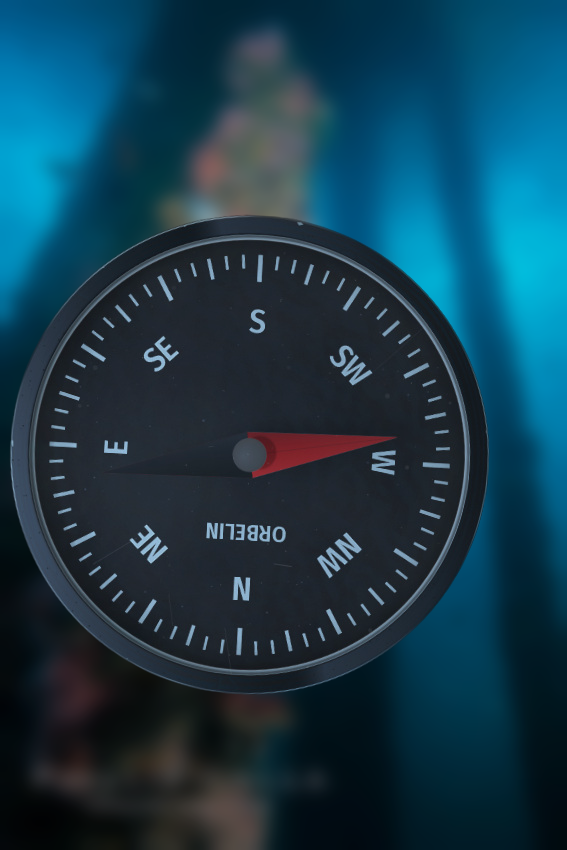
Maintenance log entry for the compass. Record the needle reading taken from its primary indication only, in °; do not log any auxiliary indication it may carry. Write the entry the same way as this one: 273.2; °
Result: 260; °
